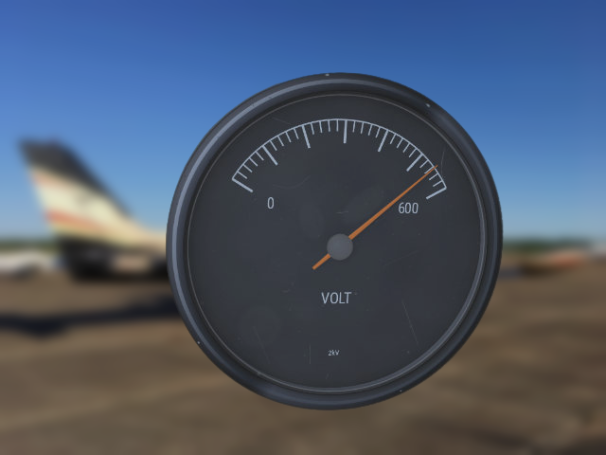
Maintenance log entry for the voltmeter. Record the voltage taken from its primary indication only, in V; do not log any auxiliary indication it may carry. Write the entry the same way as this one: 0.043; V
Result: 540; V
